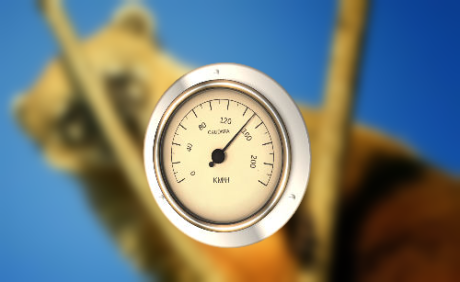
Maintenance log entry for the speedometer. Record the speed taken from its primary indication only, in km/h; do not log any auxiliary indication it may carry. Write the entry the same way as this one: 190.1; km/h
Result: 150; km/h
